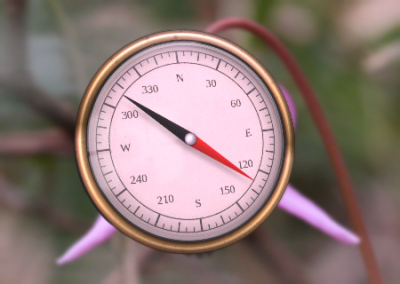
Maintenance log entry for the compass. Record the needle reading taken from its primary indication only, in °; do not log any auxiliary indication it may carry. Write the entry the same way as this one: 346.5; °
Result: 130; °
